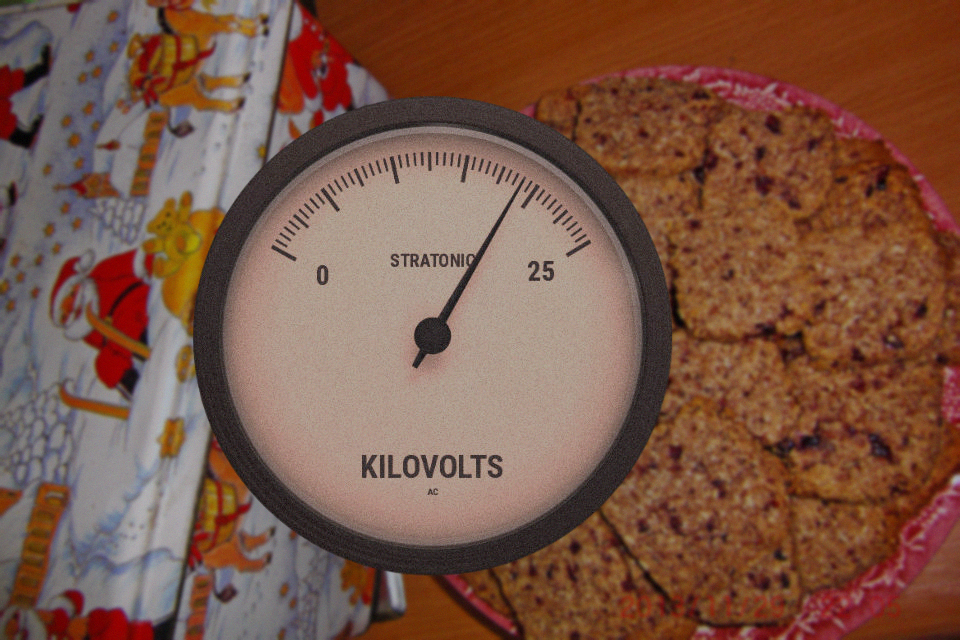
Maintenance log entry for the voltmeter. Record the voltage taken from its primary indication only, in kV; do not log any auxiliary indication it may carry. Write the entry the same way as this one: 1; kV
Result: 19; kV
